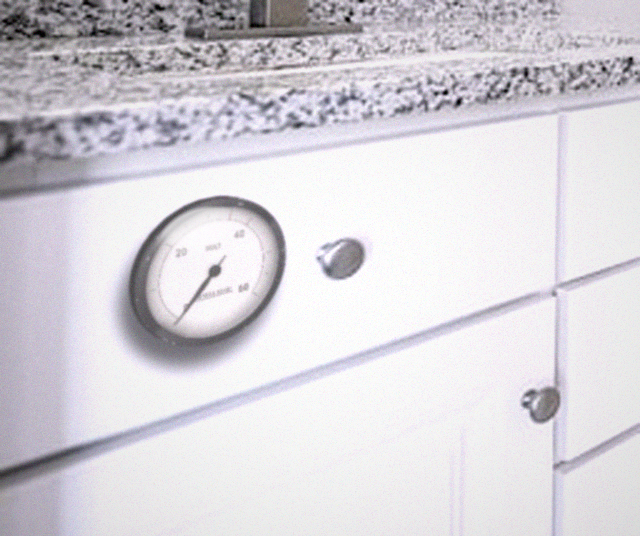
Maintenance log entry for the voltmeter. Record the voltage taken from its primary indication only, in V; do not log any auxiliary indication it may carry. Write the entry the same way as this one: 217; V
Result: 0; V
